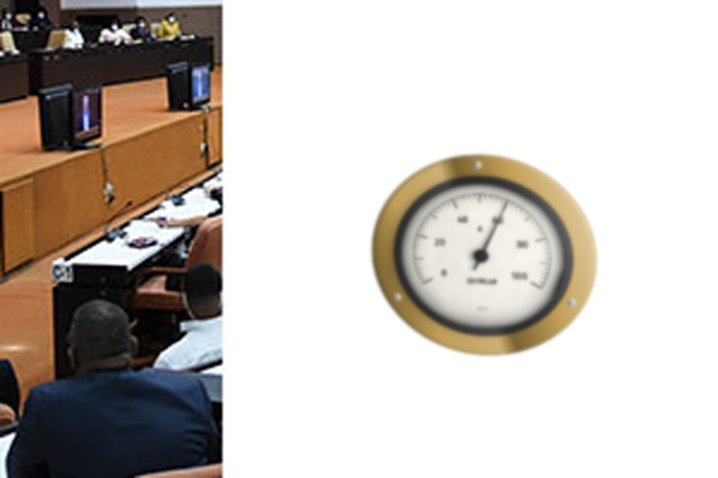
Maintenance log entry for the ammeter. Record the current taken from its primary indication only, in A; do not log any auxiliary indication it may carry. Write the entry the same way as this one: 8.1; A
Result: 60; A
